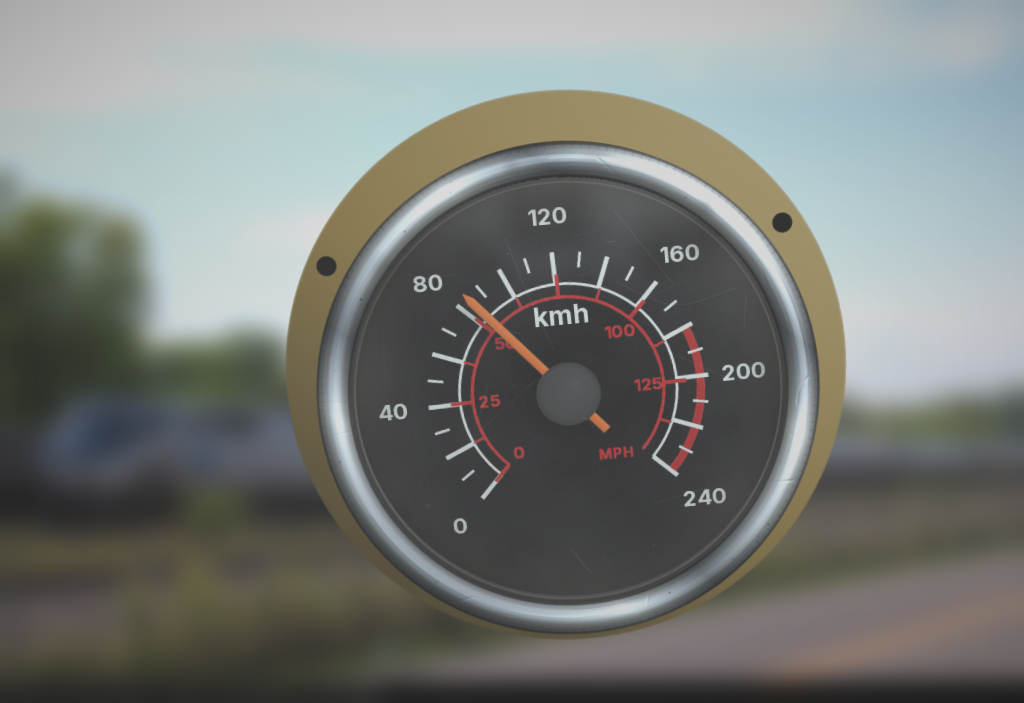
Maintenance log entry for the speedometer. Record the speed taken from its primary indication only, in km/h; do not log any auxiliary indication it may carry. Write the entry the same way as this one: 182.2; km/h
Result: 85; km/h
